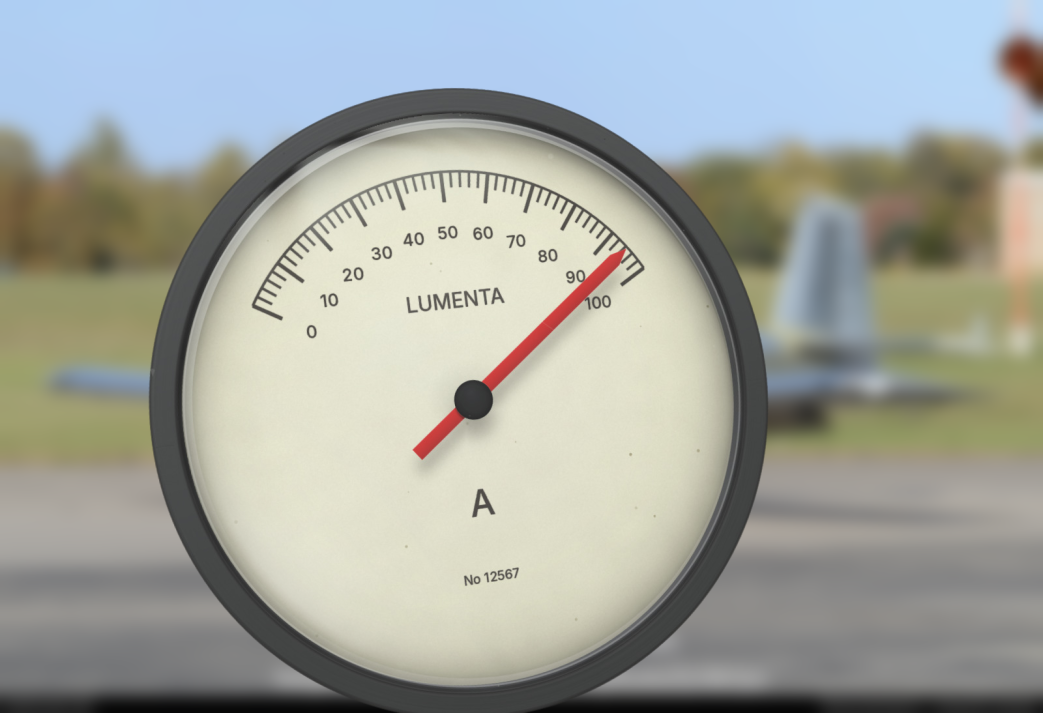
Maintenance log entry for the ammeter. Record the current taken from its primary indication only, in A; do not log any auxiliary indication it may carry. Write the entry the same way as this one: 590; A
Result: 94; A
